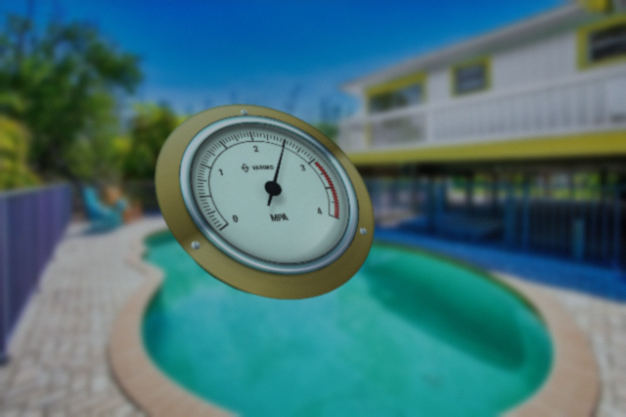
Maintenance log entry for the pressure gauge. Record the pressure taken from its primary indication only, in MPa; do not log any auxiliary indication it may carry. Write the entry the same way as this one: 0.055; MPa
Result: 2.5; MPa
